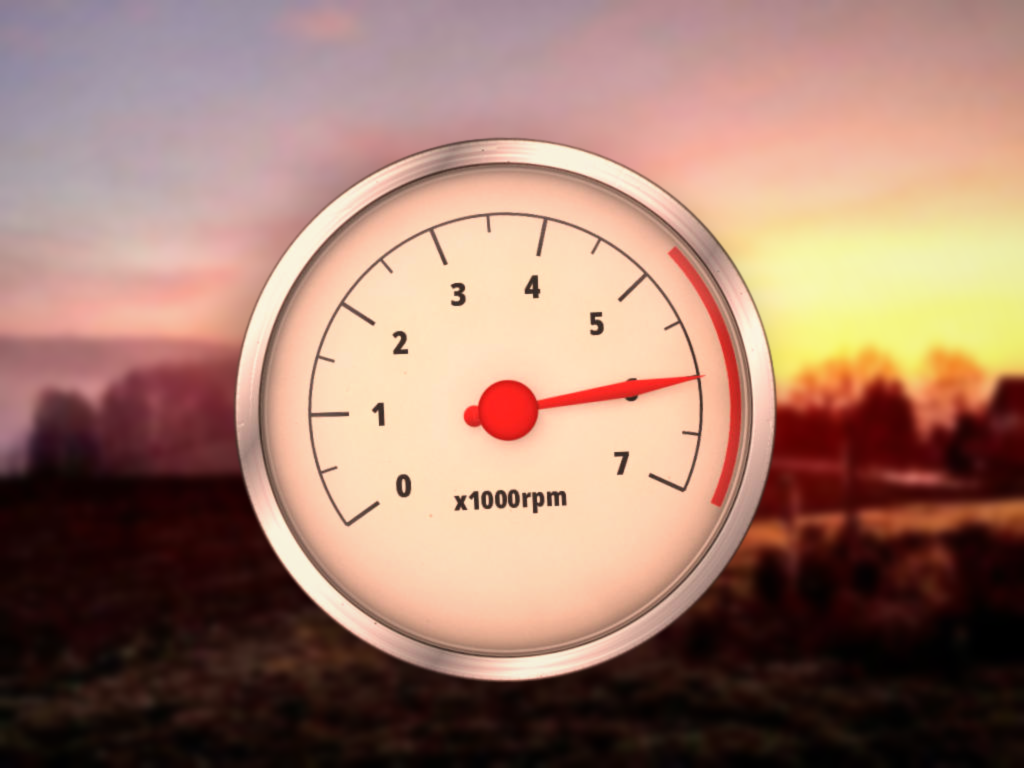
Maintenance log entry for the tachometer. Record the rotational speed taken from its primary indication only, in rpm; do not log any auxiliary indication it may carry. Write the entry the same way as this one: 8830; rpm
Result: 6000; rpm
